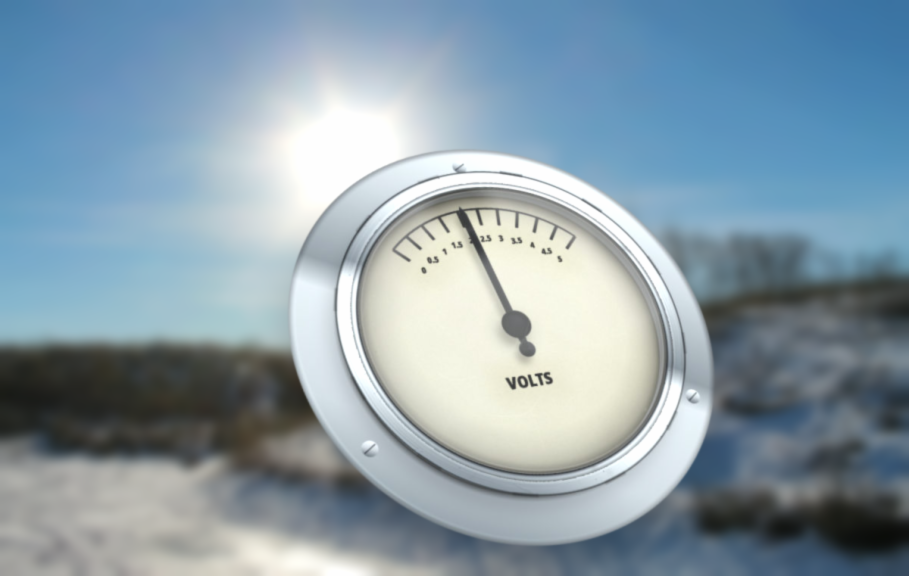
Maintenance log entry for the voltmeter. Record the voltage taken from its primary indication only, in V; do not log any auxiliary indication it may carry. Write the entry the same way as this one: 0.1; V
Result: 2; V
